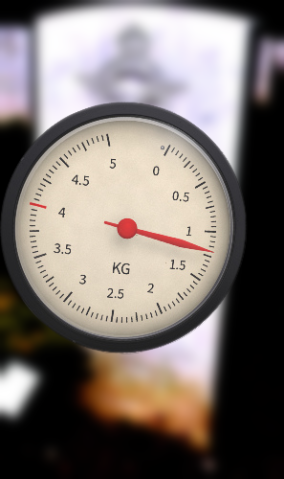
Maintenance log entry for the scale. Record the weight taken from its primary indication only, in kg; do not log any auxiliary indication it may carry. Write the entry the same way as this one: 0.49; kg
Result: 1.2; kg
